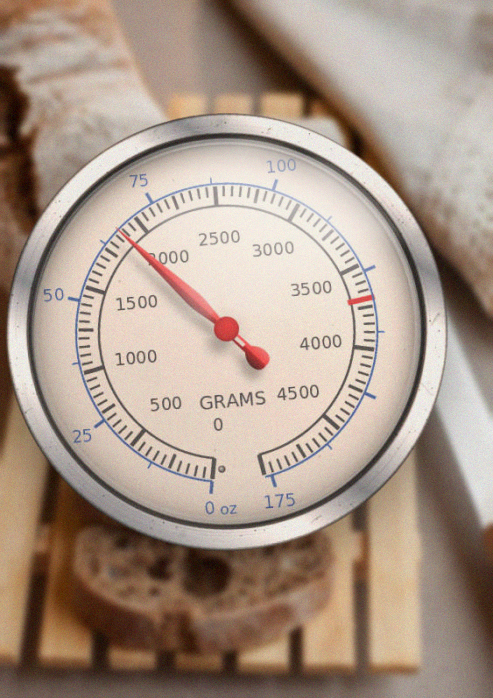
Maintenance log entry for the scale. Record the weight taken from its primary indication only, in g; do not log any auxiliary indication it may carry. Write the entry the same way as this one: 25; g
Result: 1875; g
